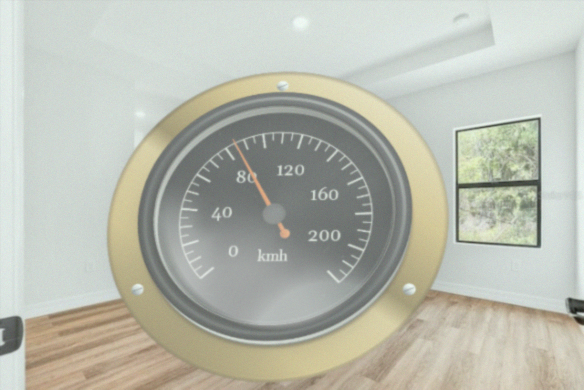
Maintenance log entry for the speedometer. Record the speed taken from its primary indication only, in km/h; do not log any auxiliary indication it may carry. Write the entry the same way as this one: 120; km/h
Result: 85; km/h
